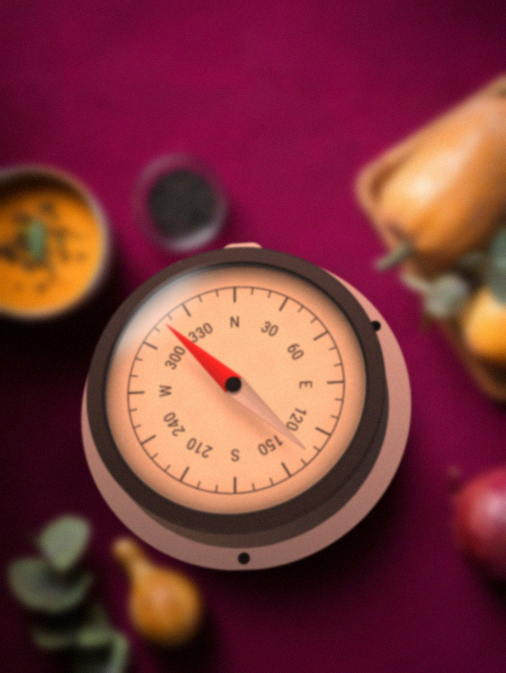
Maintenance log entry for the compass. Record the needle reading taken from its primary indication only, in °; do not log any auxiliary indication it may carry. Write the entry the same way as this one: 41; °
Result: 315; °
